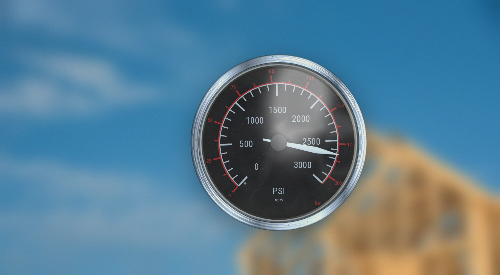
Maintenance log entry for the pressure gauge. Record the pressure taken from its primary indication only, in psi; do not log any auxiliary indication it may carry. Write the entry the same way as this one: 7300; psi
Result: 2650; psi
